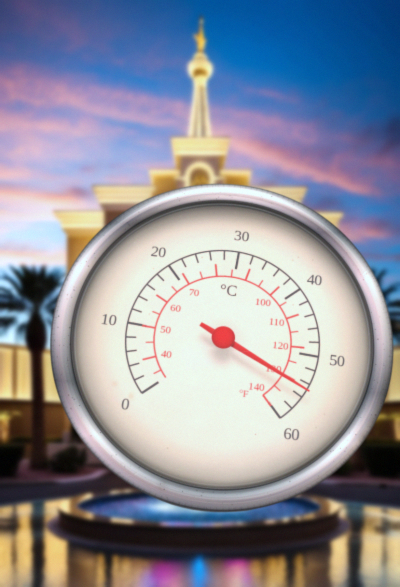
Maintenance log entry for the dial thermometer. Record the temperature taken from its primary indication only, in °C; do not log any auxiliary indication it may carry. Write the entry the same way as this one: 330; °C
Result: 55; °C
